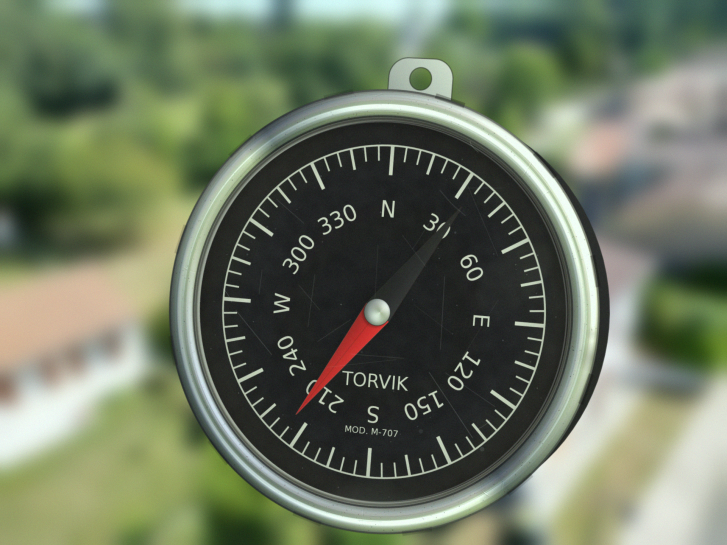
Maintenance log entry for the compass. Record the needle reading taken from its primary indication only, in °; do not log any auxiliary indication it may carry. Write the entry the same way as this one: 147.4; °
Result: 215; °
